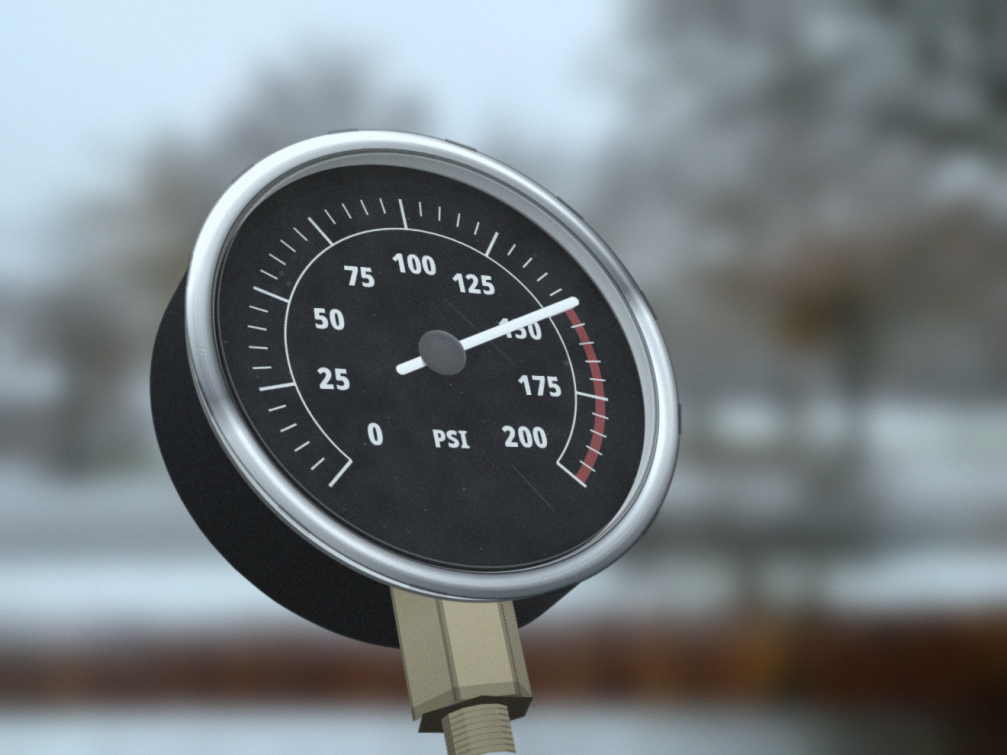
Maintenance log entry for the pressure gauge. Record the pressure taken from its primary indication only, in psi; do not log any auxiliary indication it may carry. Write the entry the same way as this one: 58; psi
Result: 150; psi
